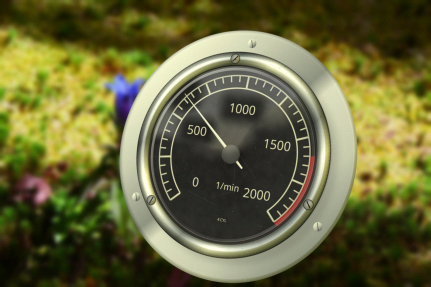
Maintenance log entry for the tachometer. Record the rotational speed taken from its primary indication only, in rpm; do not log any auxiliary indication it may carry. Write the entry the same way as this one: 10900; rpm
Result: 625; rpm
